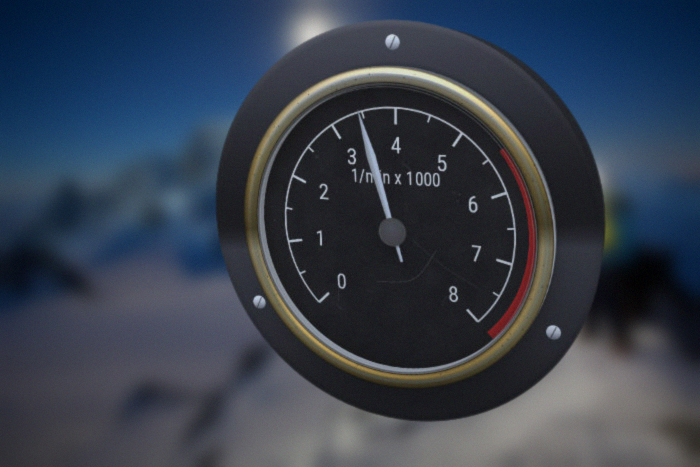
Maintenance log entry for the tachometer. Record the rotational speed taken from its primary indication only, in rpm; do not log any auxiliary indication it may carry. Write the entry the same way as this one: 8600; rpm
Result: 3500; rpm
